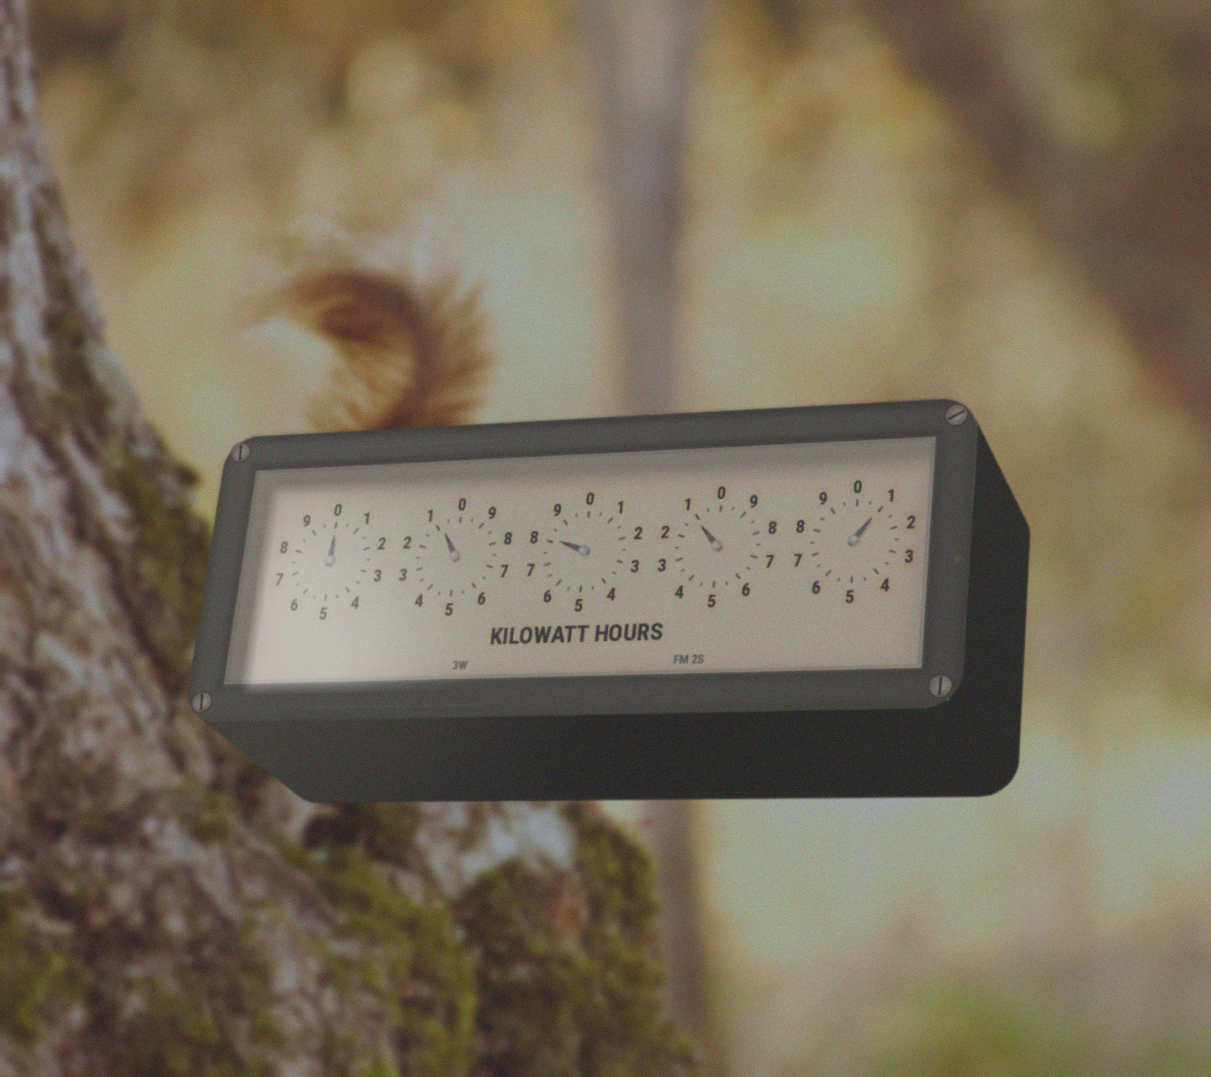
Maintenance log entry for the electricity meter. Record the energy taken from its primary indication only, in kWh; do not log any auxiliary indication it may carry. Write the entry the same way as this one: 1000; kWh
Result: 811; kWh
